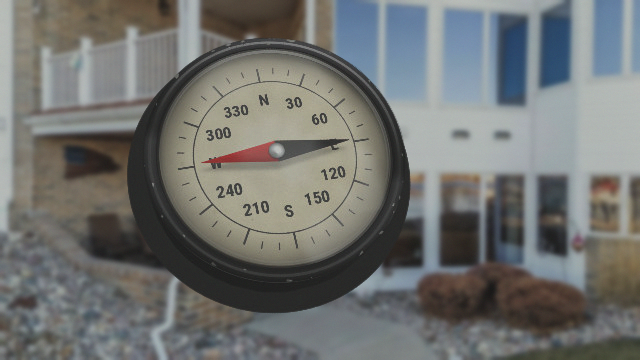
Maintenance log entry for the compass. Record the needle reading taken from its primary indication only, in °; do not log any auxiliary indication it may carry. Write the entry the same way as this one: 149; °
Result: 270; °
